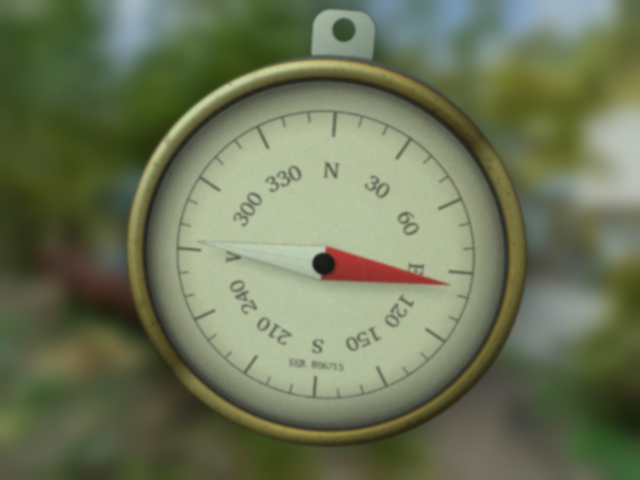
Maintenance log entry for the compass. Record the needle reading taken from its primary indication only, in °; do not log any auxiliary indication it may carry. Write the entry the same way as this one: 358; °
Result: 95; °
